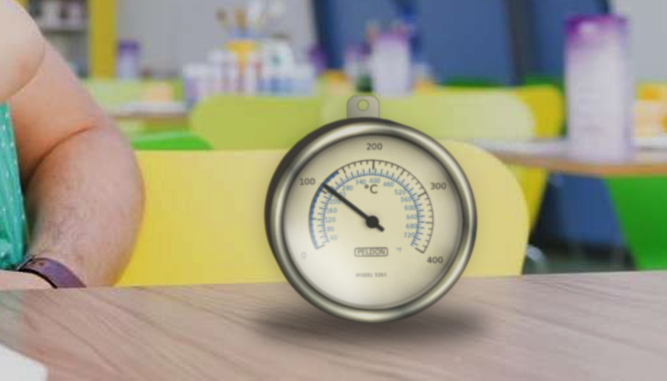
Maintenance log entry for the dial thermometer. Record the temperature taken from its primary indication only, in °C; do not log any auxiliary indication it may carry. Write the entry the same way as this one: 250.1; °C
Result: 110; °C
